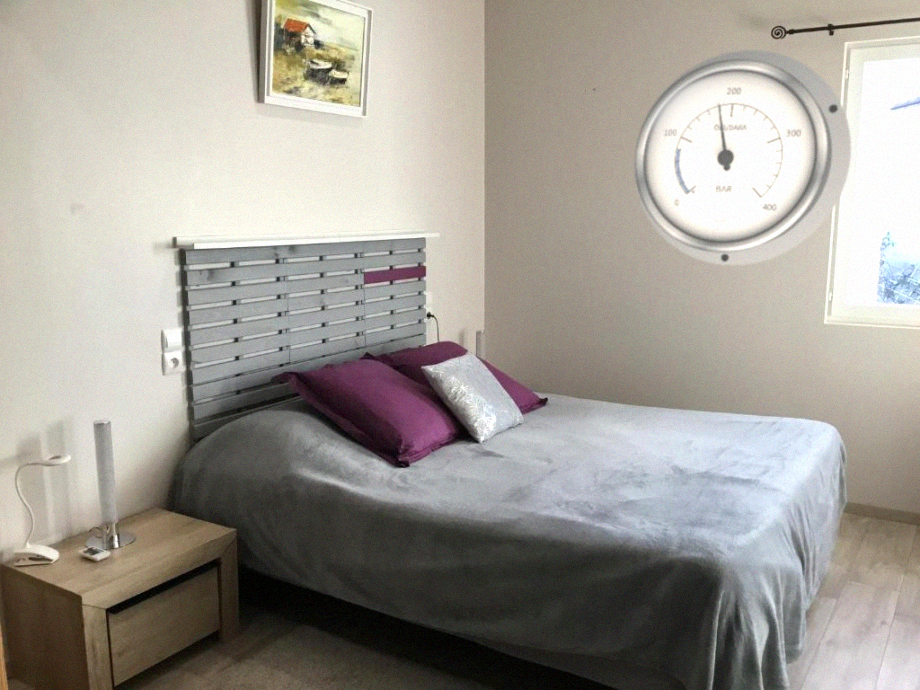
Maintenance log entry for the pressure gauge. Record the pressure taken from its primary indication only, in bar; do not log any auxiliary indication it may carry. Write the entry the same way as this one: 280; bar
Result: 180; bar
